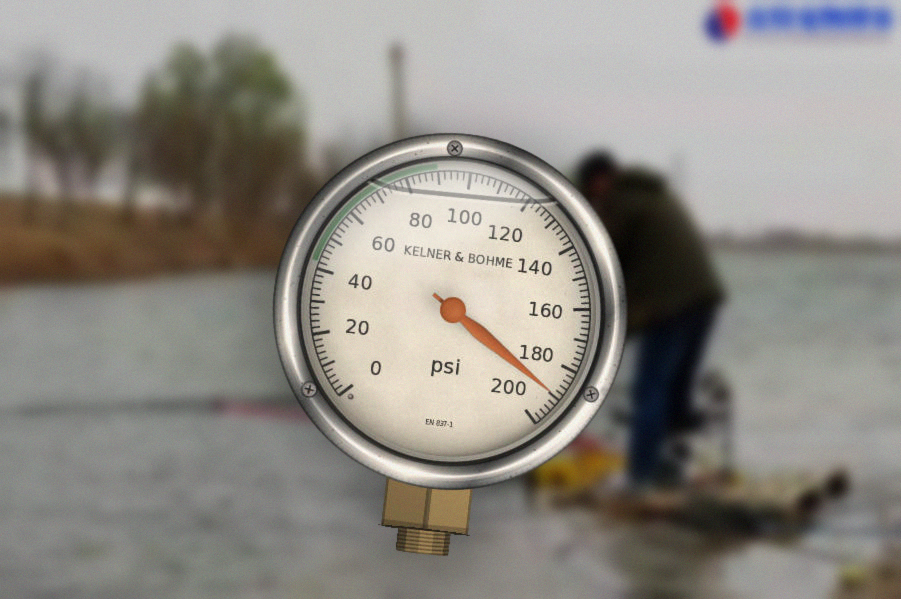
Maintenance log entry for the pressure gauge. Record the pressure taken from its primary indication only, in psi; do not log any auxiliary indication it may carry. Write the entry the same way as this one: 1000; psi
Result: 190; psi
